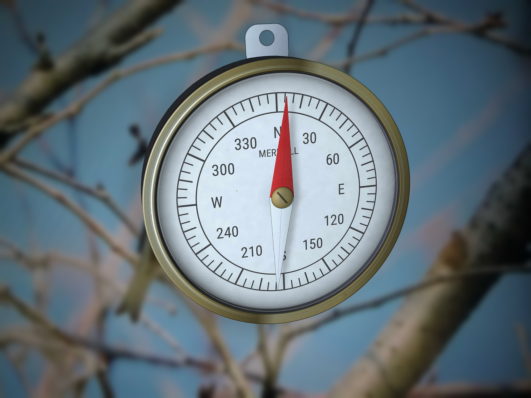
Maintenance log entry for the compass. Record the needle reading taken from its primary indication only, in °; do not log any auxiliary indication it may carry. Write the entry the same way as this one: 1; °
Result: 5; °
